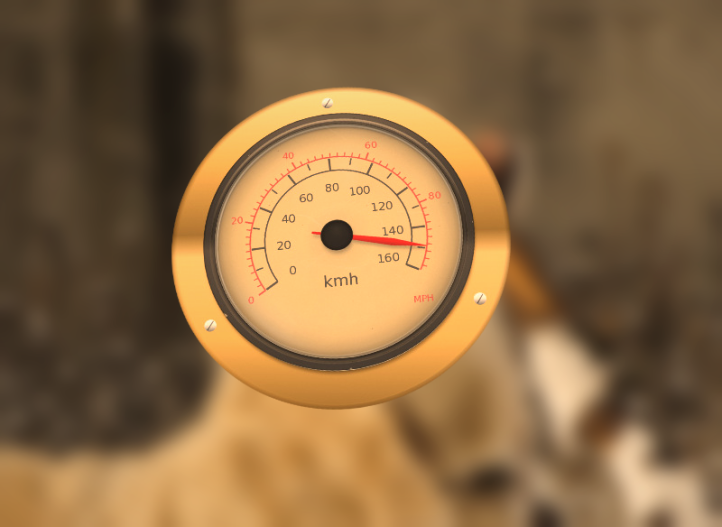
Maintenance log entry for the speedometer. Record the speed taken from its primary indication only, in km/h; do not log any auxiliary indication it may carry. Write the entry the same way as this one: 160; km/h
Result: 150; km/h
